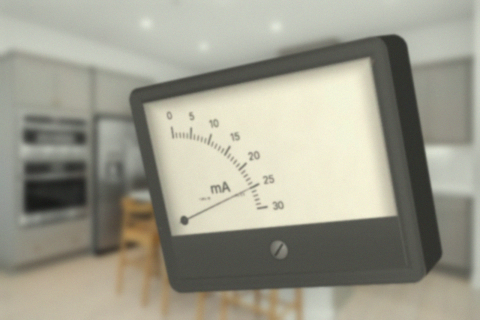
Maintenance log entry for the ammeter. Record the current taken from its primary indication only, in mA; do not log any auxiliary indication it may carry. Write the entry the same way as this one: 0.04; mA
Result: 25; mA
